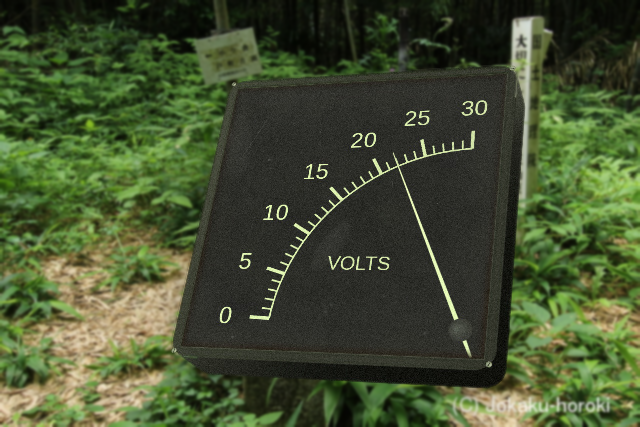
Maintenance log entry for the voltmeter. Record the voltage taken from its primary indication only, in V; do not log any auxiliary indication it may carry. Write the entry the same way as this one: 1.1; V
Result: 22; V
